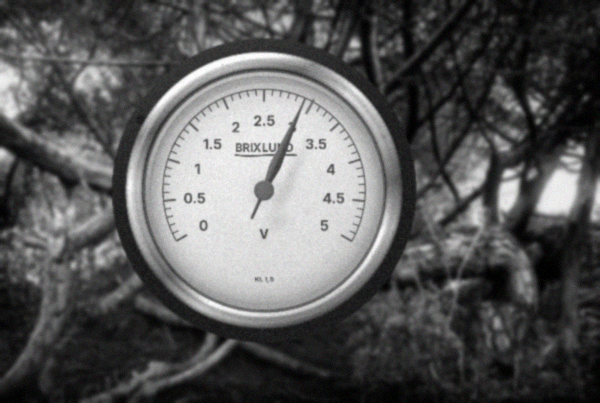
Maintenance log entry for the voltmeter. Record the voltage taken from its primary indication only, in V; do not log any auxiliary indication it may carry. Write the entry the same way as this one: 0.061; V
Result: 3; V
